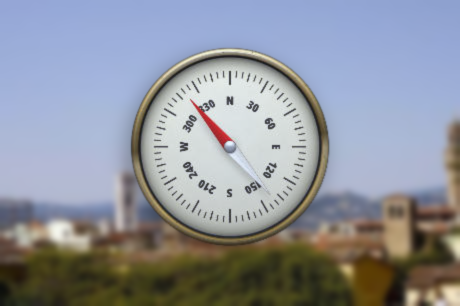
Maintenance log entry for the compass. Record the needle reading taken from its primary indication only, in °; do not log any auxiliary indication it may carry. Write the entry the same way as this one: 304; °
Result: 320; °
